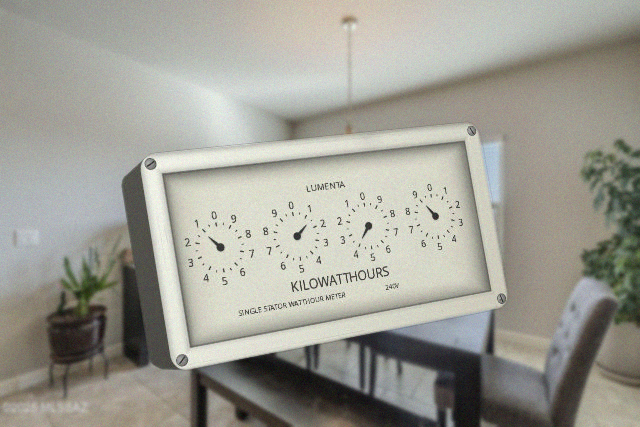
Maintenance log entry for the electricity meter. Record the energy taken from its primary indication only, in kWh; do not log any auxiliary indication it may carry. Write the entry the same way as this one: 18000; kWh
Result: 1139; kWh
